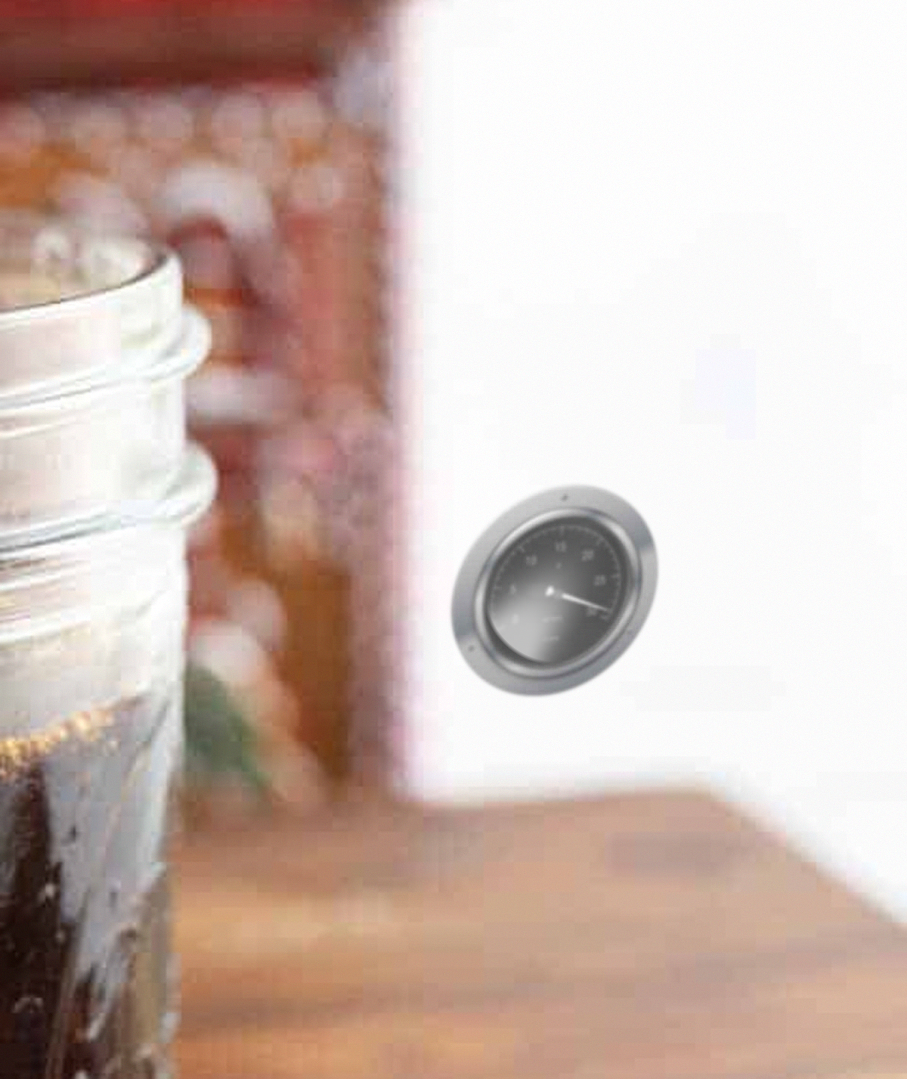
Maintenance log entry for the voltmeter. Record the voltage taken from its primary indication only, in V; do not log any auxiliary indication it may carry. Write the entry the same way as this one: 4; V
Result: 29; V
